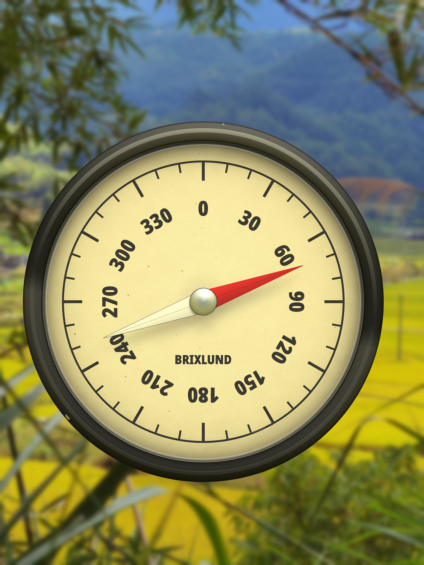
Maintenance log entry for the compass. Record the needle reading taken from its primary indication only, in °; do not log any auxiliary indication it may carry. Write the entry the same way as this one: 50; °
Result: 70; °
